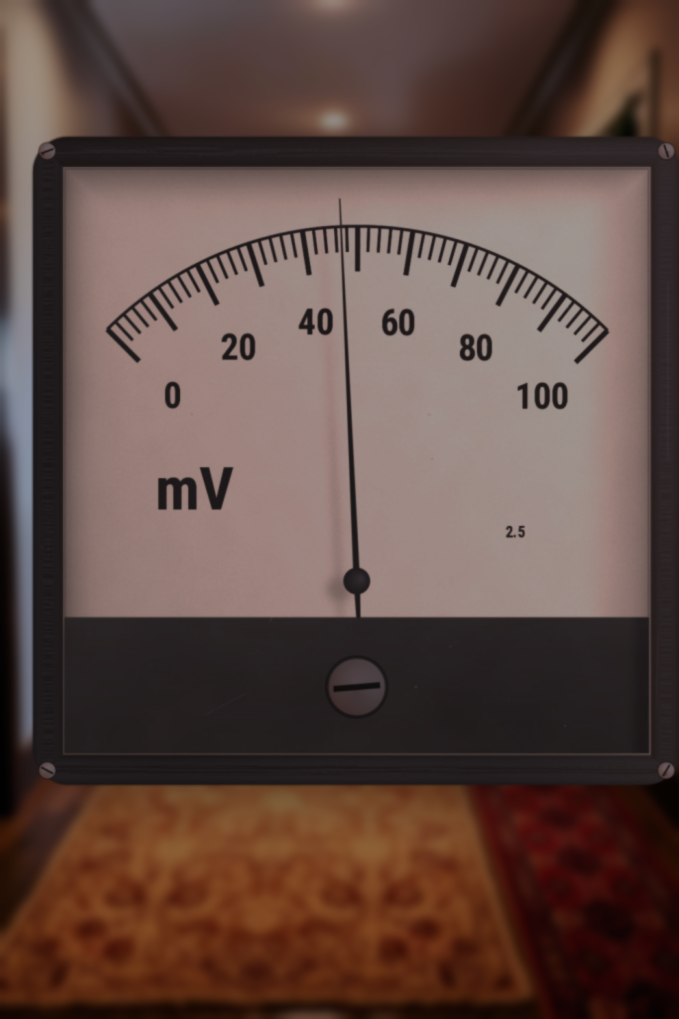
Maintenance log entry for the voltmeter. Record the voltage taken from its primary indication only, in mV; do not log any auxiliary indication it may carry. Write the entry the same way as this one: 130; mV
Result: 47; mV
